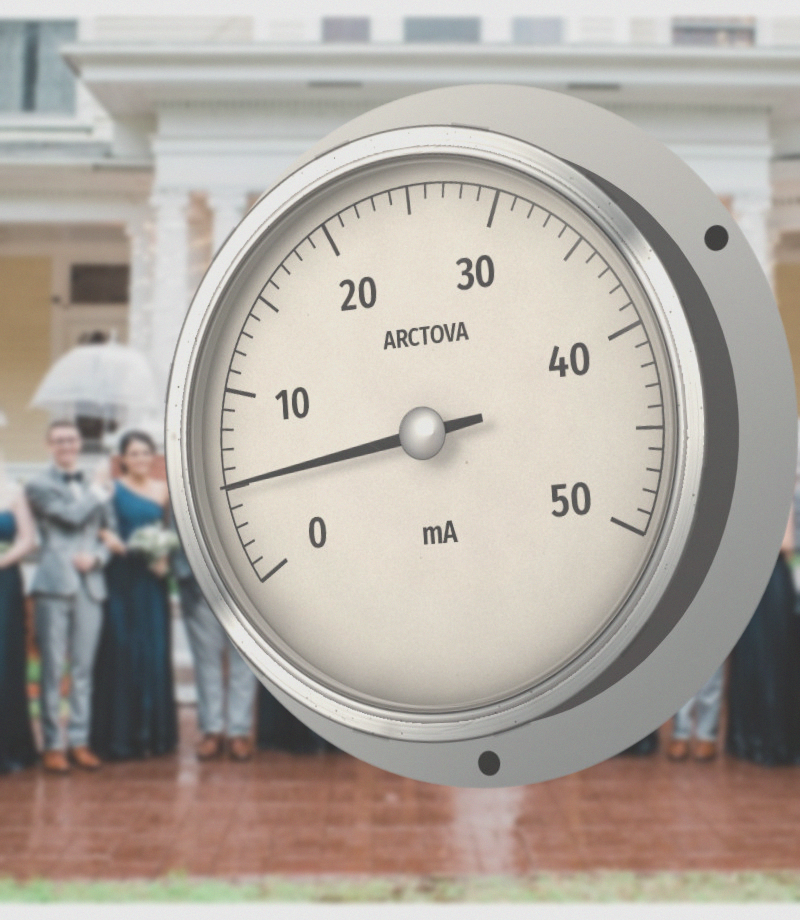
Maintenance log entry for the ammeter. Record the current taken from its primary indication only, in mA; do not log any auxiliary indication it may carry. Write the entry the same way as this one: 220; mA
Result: 5; mA
